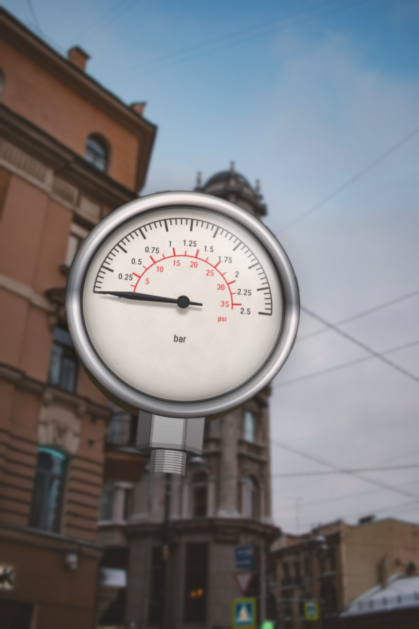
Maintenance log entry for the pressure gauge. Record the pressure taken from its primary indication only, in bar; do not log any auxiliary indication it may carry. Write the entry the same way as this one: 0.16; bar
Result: 0; bar
